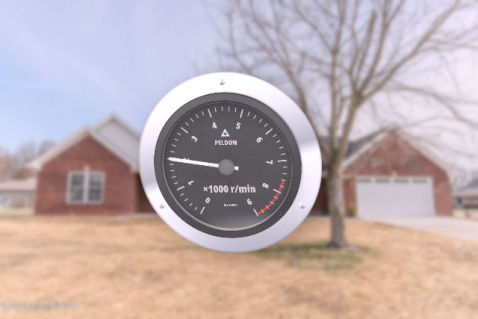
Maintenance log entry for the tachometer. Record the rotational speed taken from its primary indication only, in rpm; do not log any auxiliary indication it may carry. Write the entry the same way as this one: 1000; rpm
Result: 2000; rpm
